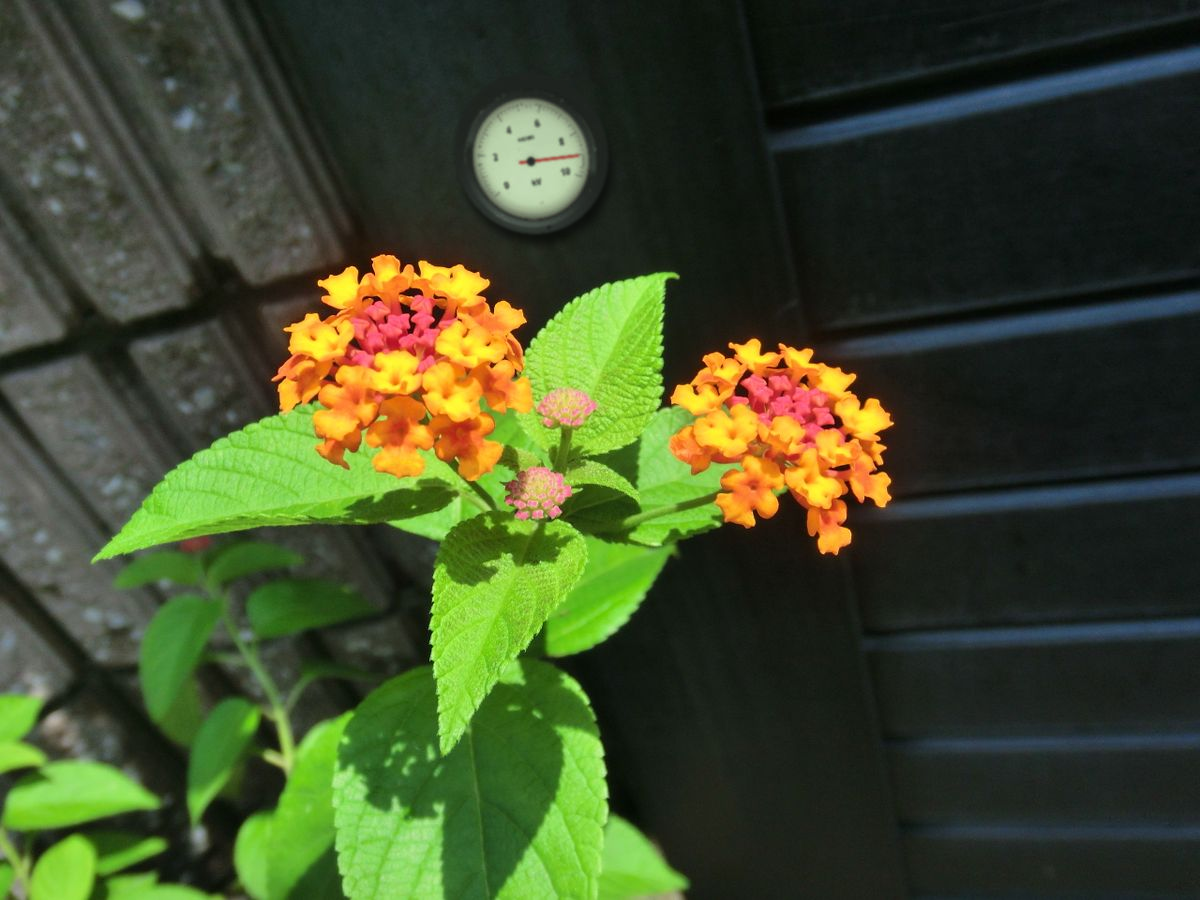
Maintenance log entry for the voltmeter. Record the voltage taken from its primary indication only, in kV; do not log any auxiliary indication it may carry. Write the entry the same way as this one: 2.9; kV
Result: 9; kV
